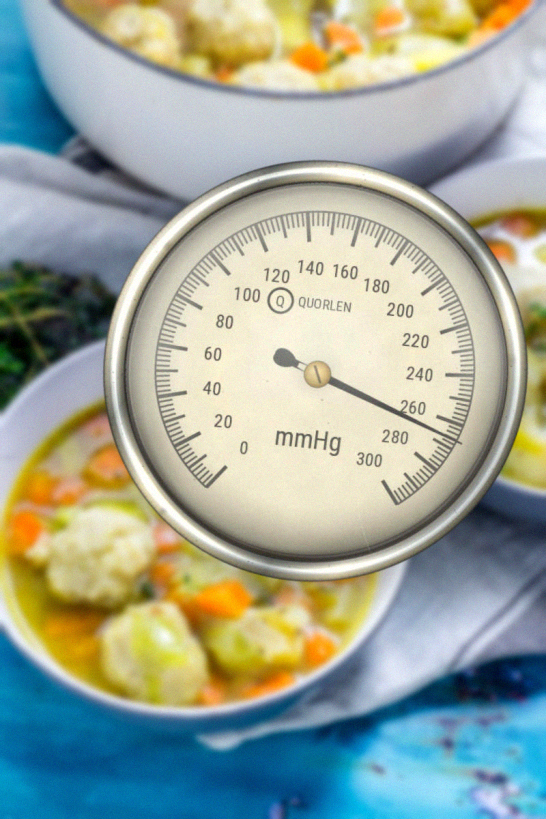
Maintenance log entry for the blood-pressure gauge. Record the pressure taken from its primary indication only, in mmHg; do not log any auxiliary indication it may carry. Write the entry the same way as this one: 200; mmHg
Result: 266; mmHg
